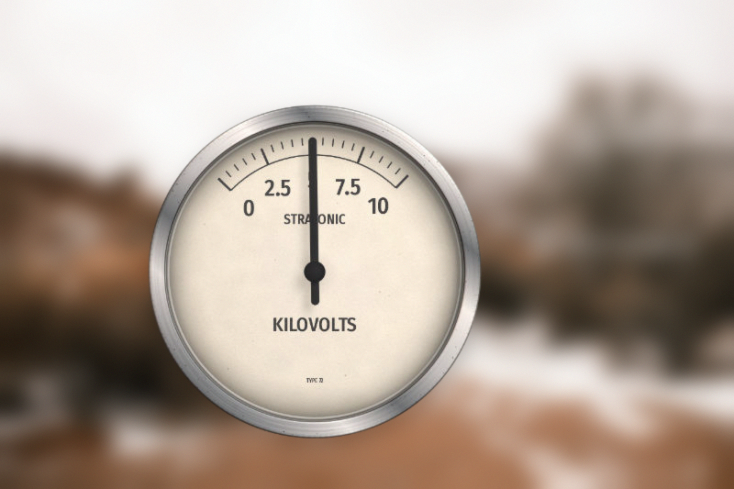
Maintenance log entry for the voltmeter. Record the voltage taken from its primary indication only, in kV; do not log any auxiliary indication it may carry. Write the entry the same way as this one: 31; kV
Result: 5; kV
